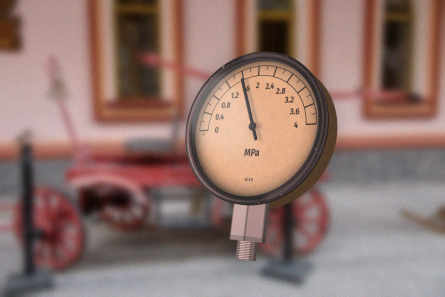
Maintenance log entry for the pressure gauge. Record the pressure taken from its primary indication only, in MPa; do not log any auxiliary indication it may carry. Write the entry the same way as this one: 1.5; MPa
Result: 1.6; MPa
